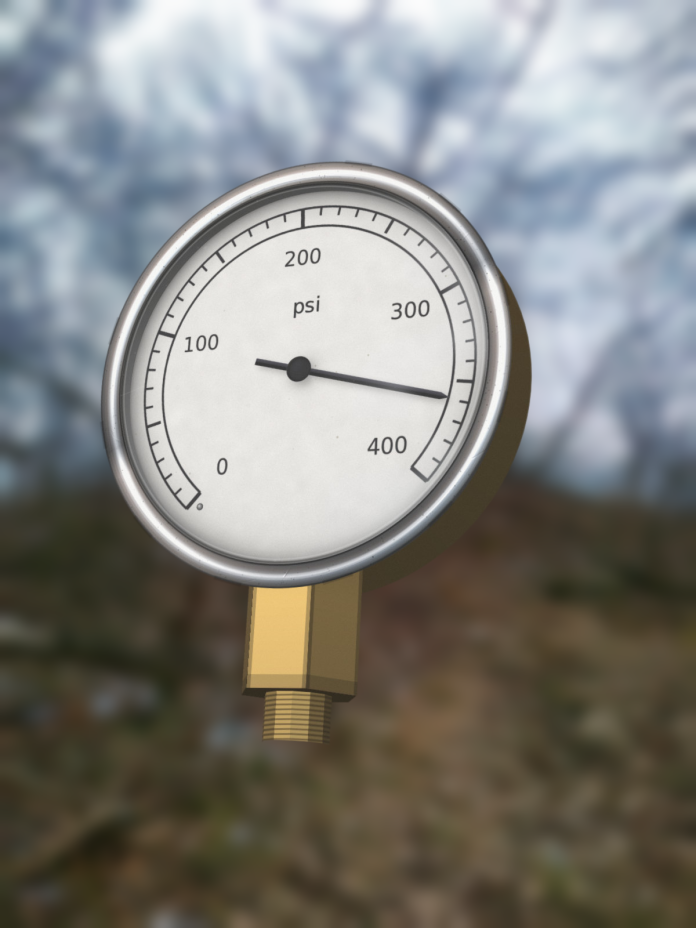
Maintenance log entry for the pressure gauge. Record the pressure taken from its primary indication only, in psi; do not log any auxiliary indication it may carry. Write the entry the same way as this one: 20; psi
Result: 360; psi
